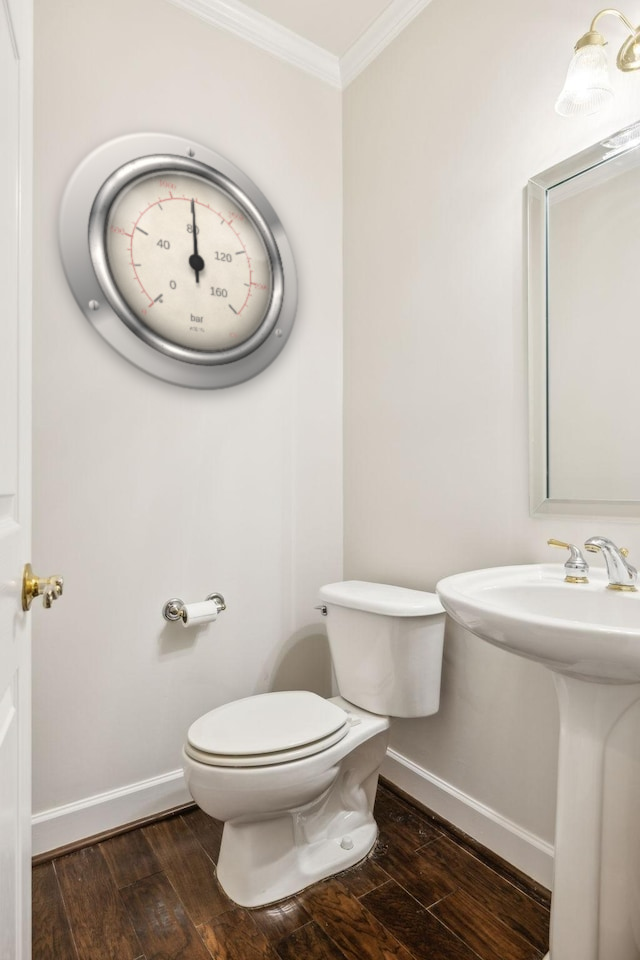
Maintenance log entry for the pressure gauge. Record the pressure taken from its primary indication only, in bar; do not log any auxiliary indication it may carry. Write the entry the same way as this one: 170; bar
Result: 80; bar
